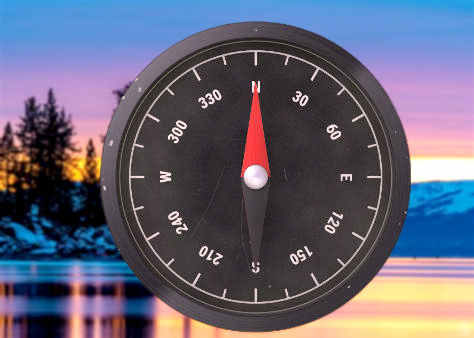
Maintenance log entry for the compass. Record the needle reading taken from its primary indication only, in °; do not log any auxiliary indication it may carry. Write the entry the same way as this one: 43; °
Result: 0; °
